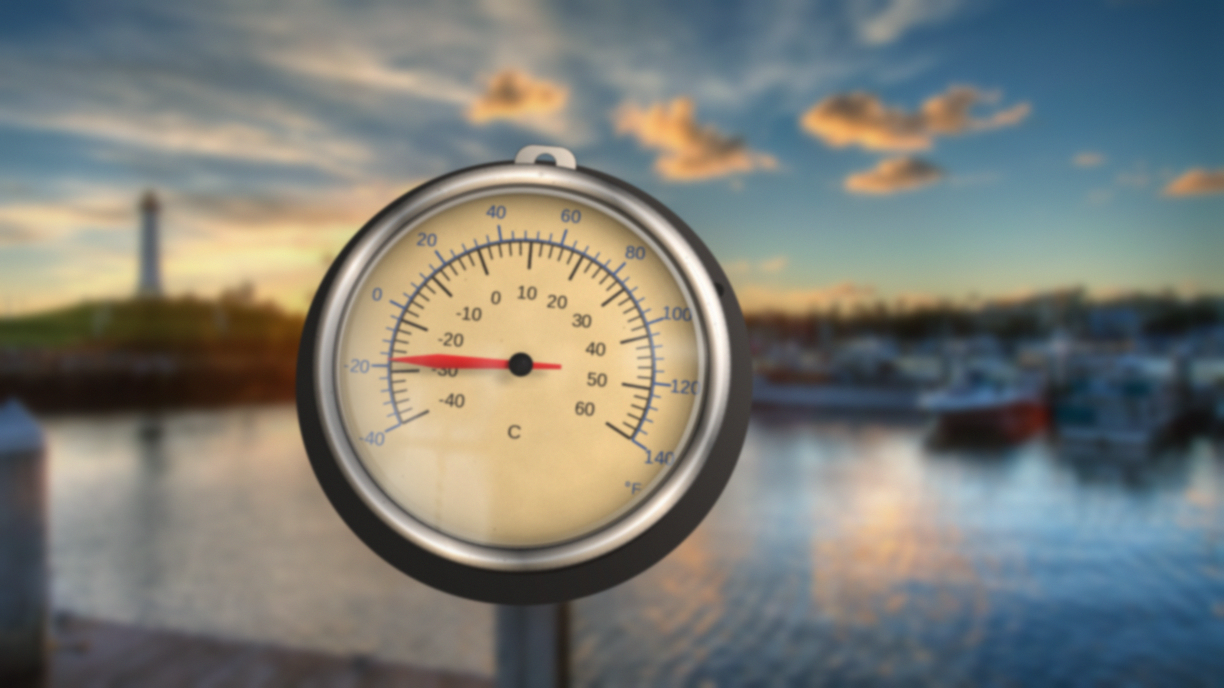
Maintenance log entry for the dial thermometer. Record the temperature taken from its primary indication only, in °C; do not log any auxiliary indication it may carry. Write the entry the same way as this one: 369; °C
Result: -28; °C
